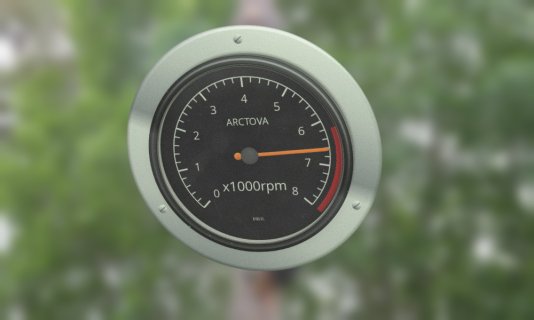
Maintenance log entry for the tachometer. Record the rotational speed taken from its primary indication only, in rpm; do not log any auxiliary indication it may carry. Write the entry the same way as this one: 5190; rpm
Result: 6600; rpm
